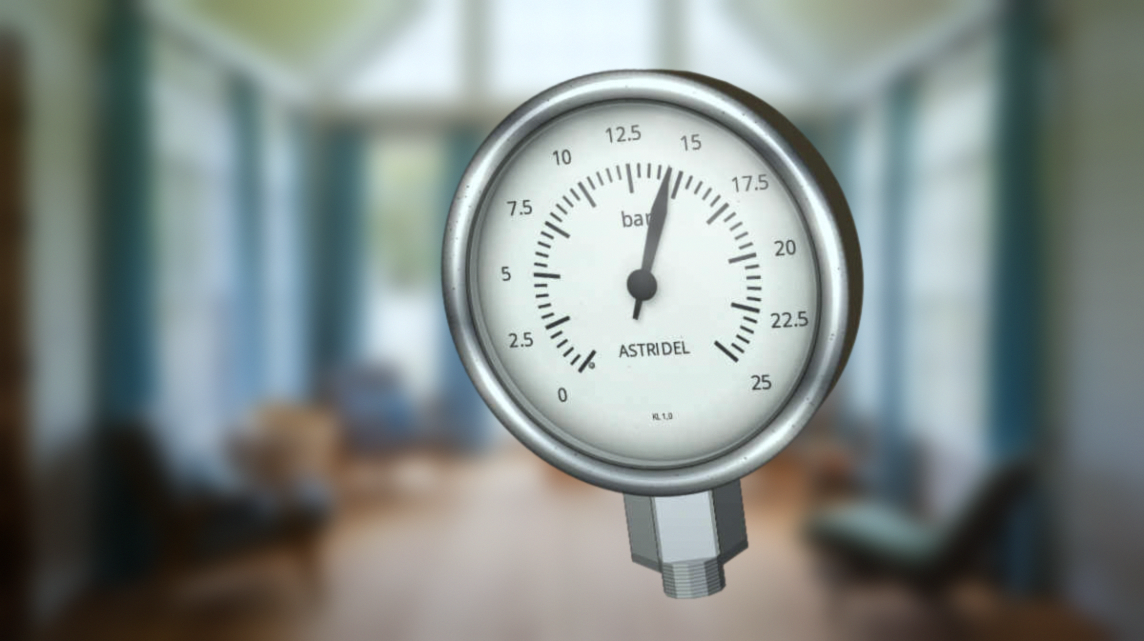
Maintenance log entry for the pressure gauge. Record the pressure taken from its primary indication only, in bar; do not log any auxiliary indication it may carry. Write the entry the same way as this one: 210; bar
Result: 14.5; bar
